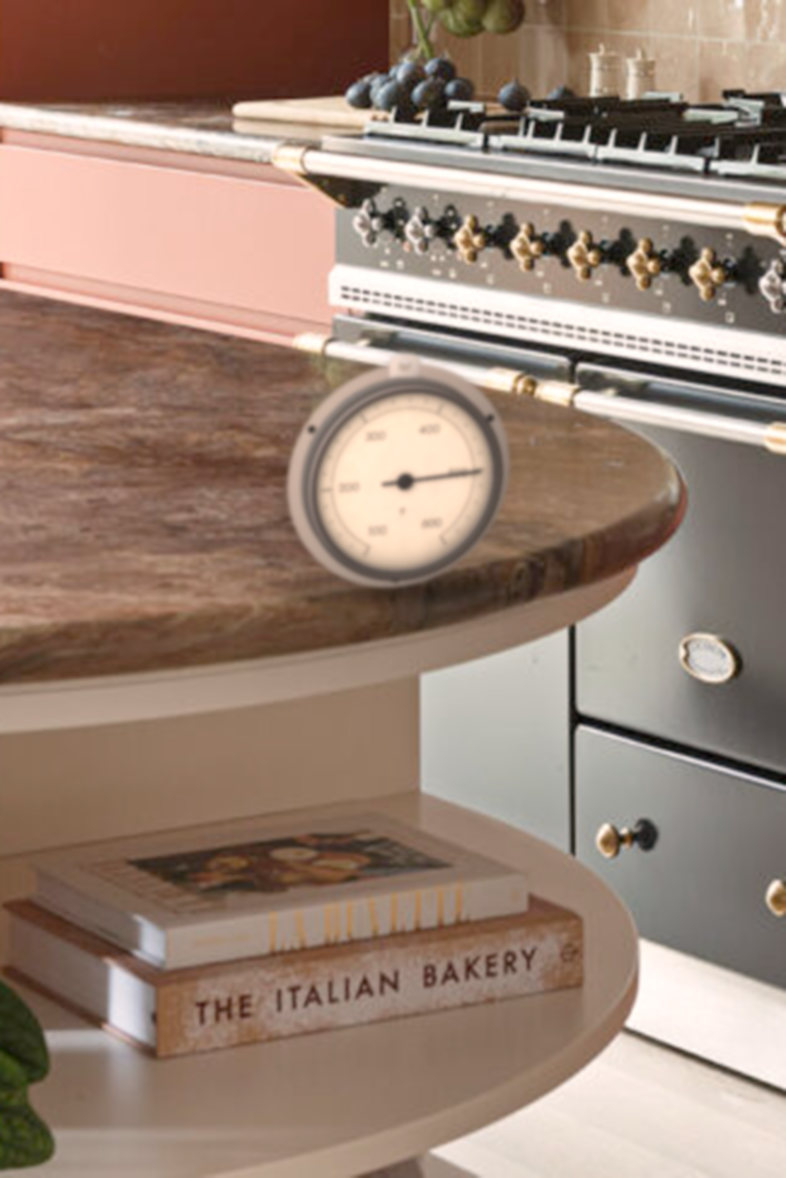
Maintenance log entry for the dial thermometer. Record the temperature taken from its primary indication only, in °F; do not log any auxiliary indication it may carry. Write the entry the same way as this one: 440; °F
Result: 500; °F
